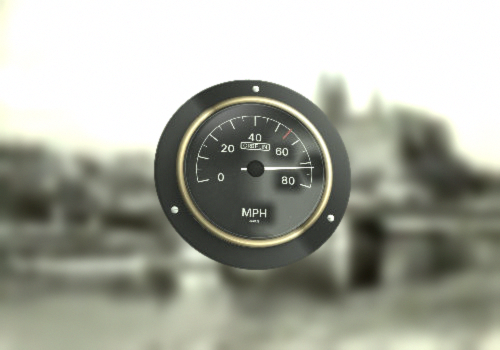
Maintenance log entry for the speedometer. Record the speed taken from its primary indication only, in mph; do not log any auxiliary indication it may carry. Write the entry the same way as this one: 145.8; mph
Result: 72.5; mph
